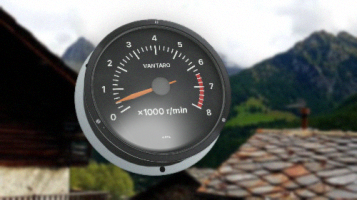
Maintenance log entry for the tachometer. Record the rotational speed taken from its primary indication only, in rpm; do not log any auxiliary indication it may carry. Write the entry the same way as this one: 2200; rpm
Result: 400; rpm
